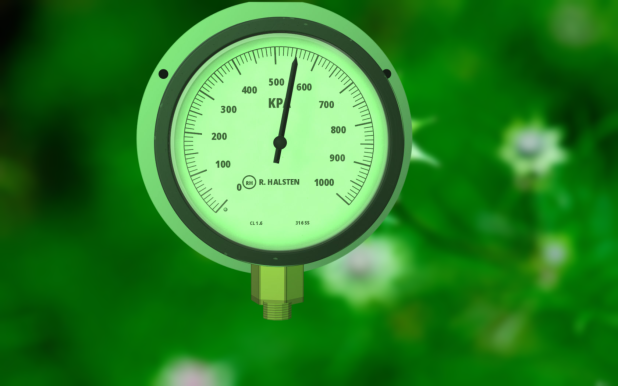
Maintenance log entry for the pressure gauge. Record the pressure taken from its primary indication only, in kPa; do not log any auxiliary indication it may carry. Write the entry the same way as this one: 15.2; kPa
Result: 550; kPa
